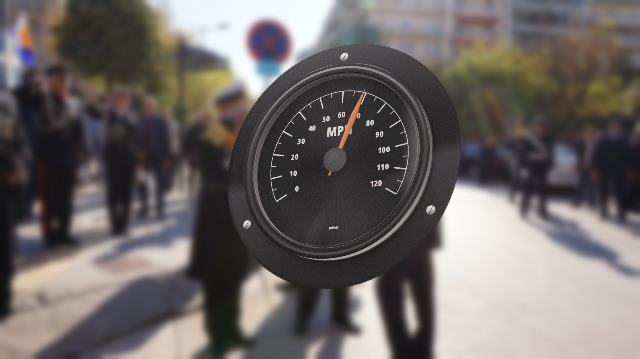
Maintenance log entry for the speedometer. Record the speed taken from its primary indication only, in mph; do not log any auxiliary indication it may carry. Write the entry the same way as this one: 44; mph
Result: 70; mph
